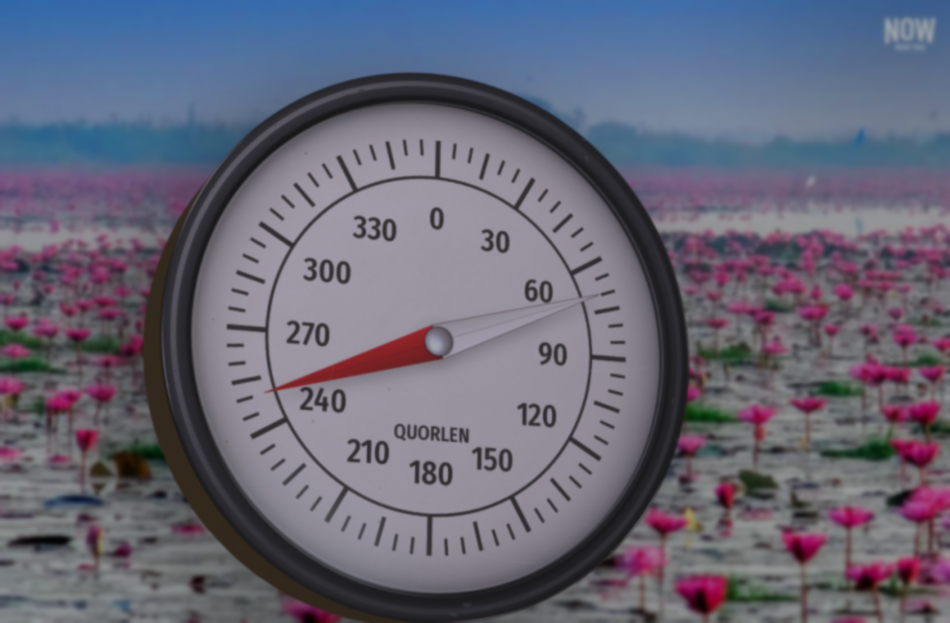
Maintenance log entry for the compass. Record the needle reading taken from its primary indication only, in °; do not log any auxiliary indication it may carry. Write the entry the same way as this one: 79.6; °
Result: 250; °
